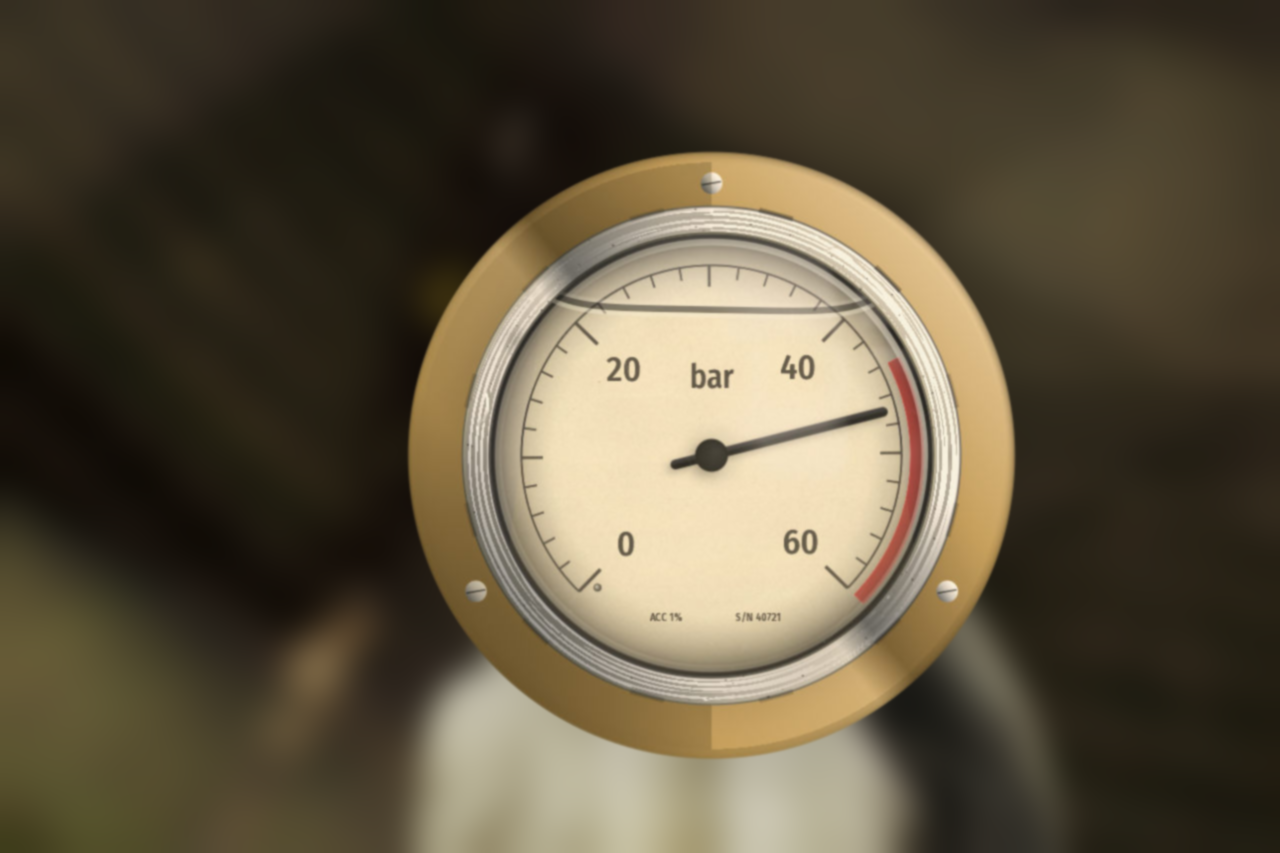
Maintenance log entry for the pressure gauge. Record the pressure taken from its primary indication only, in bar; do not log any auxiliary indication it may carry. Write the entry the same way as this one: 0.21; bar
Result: 47; bar
